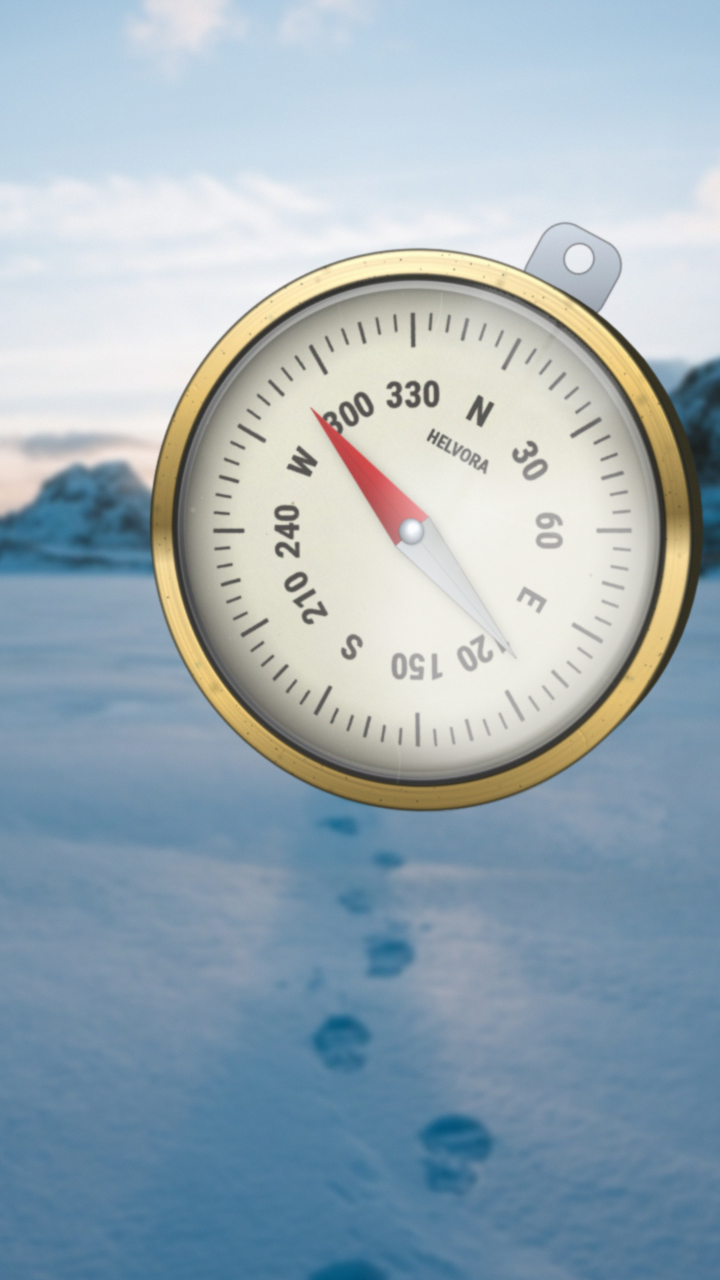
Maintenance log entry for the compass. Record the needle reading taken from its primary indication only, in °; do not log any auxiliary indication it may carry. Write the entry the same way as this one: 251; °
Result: 290; °
